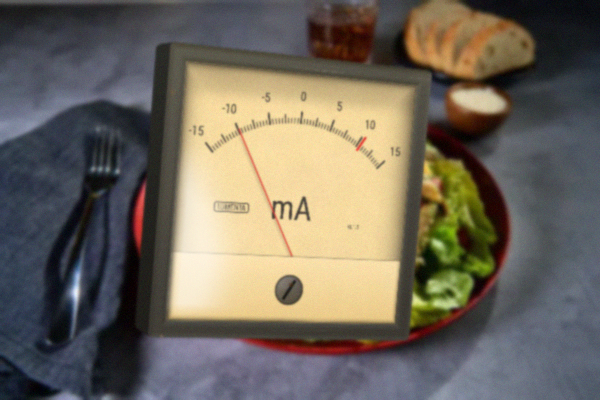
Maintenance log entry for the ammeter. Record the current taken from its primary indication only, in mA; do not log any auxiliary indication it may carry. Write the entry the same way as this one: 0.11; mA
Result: -10; mA
